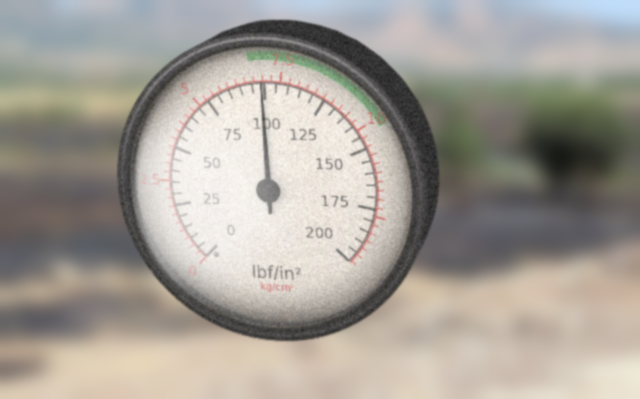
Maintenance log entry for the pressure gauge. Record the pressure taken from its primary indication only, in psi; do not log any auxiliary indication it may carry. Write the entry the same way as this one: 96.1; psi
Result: 100; psi
